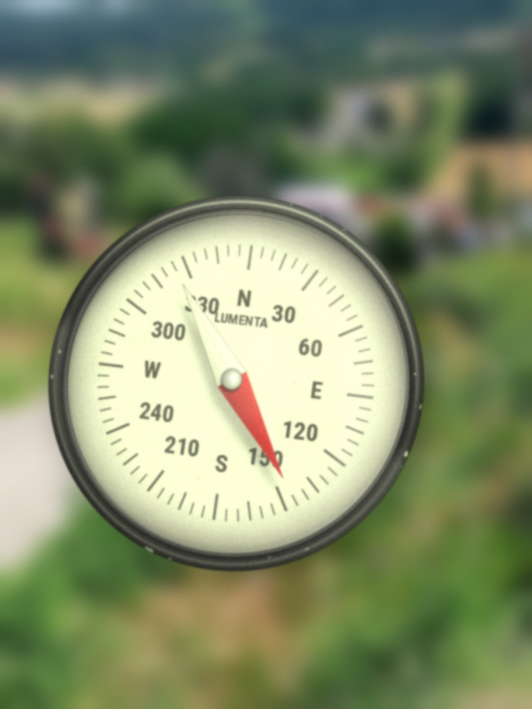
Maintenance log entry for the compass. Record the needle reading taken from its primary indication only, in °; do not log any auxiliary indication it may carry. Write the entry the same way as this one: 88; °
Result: 145; °
